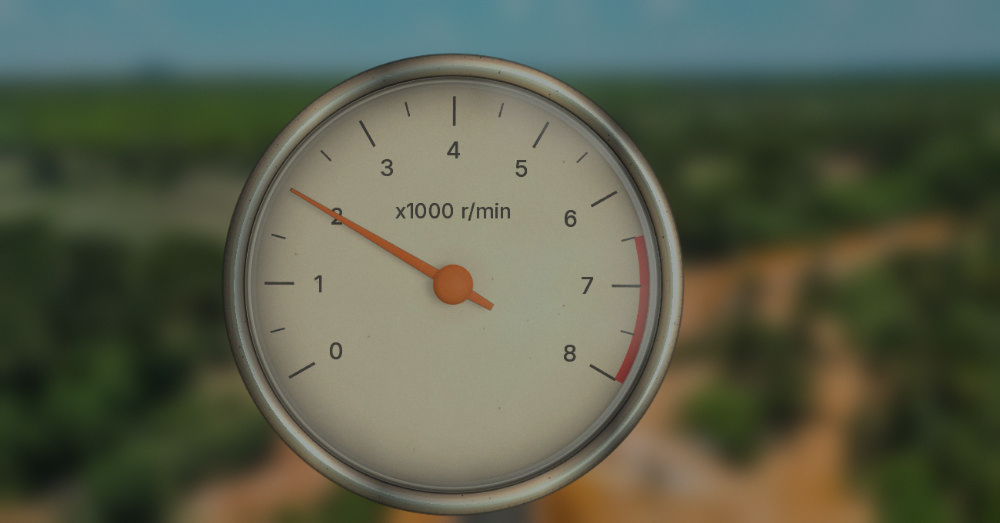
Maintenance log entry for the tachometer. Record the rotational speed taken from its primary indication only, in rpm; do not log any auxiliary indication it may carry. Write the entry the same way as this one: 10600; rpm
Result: 2000; rpm
